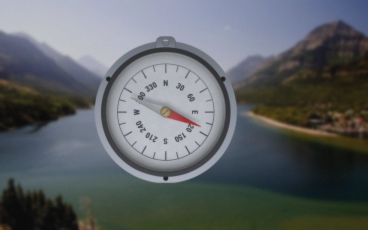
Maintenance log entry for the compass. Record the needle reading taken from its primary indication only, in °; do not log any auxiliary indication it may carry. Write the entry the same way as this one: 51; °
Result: 112.5; °
